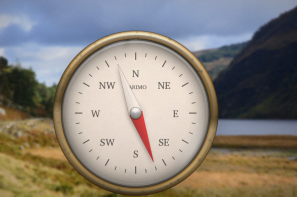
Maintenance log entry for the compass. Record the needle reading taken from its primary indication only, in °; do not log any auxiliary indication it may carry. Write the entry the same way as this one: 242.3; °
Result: 160; °
